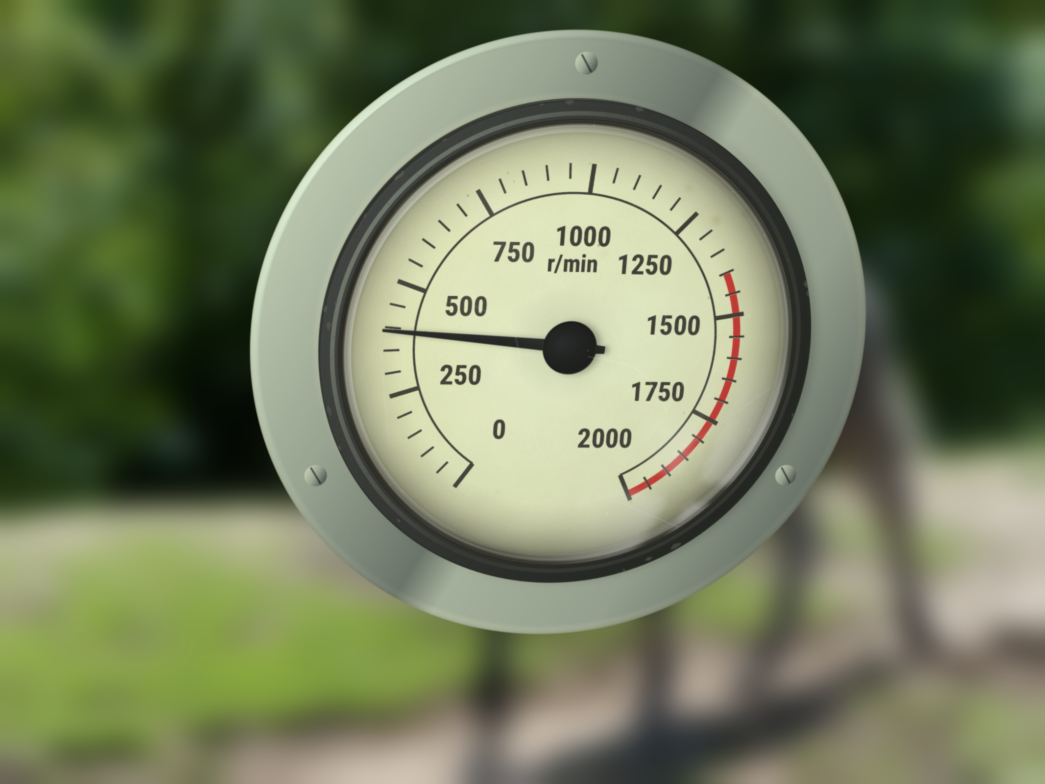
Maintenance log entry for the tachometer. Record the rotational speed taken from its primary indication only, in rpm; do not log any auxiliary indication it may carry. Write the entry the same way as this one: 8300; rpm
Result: 400; rpm
